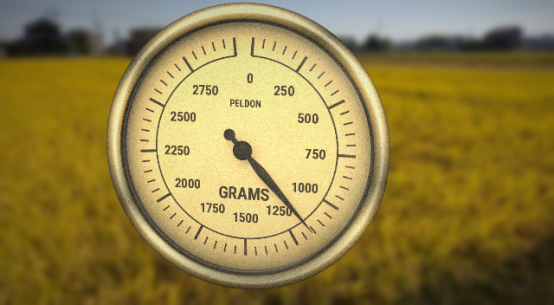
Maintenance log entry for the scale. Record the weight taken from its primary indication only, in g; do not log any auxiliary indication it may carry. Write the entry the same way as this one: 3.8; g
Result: 1150; g
